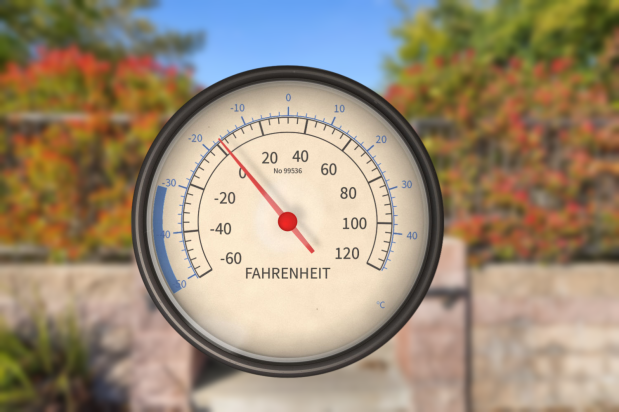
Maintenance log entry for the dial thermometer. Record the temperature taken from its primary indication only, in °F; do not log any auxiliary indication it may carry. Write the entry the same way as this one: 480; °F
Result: 2; °F
